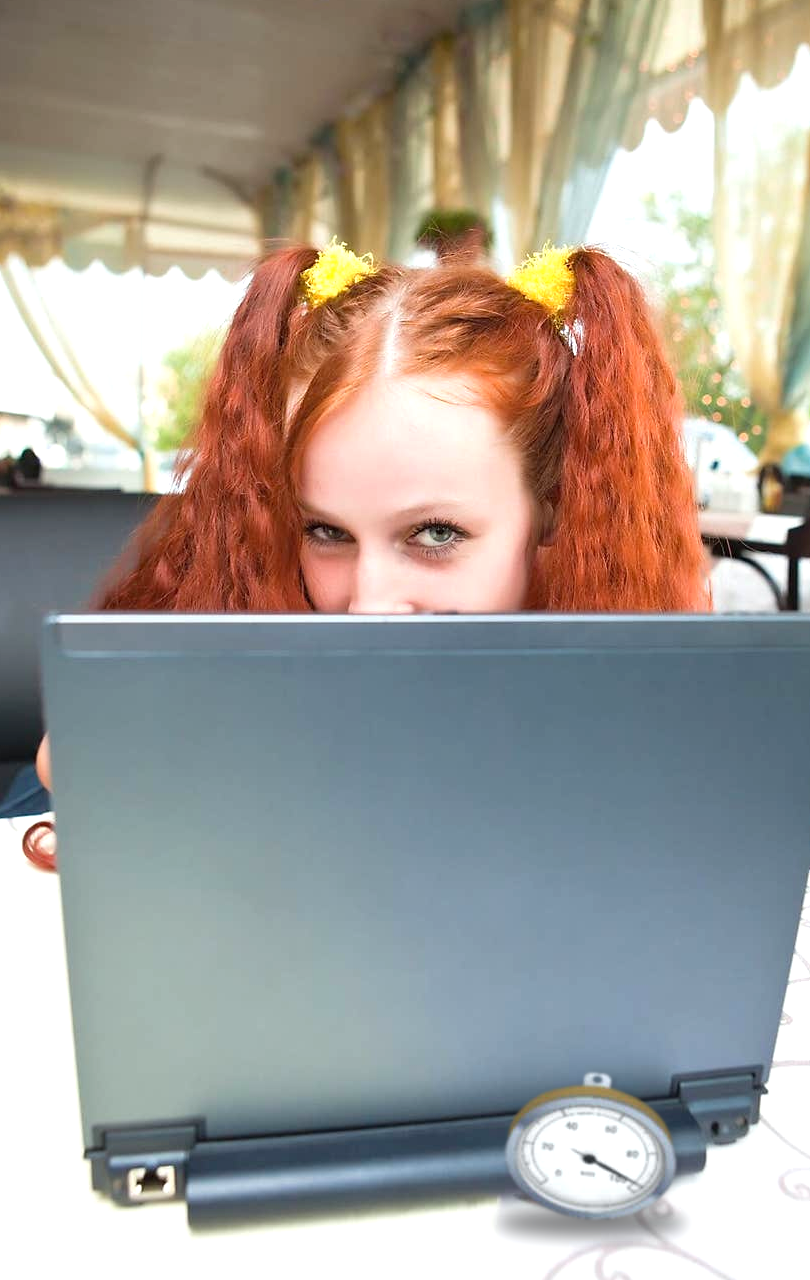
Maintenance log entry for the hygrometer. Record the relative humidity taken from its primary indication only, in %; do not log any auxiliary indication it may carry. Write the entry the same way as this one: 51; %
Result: 95; %
